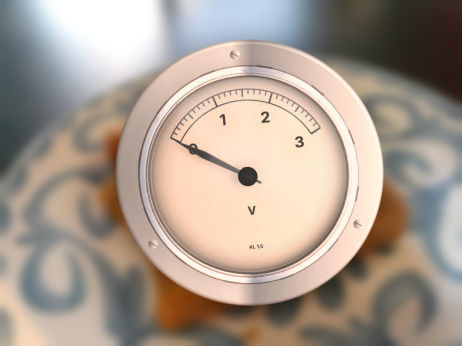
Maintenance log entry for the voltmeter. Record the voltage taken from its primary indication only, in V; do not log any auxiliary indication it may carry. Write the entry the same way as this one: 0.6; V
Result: 0; V
